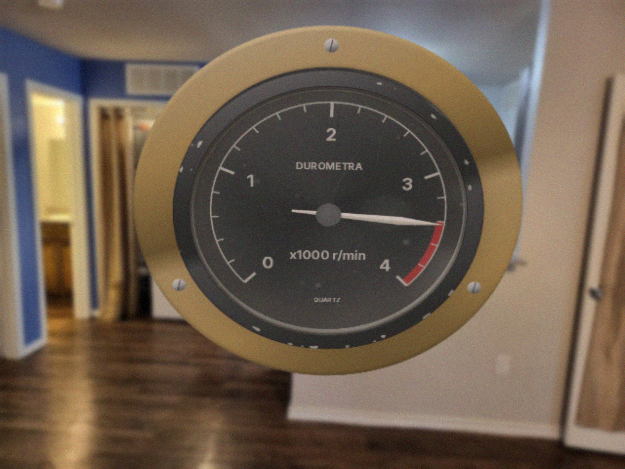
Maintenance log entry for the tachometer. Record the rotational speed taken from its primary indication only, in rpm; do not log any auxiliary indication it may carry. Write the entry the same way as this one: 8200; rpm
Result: 3400; rpm
